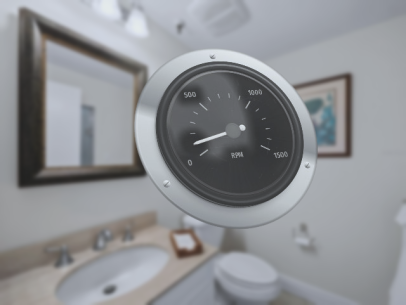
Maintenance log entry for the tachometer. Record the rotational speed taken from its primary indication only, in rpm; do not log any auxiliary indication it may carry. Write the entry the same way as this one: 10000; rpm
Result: 100; rpm
